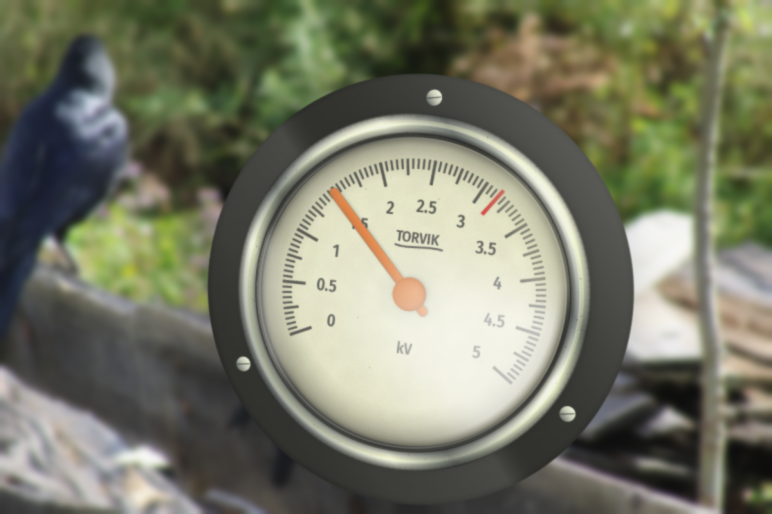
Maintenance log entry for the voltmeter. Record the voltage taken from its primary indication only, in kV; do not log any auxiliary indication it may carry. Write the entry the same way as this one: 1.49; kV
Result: 1.5; kV
